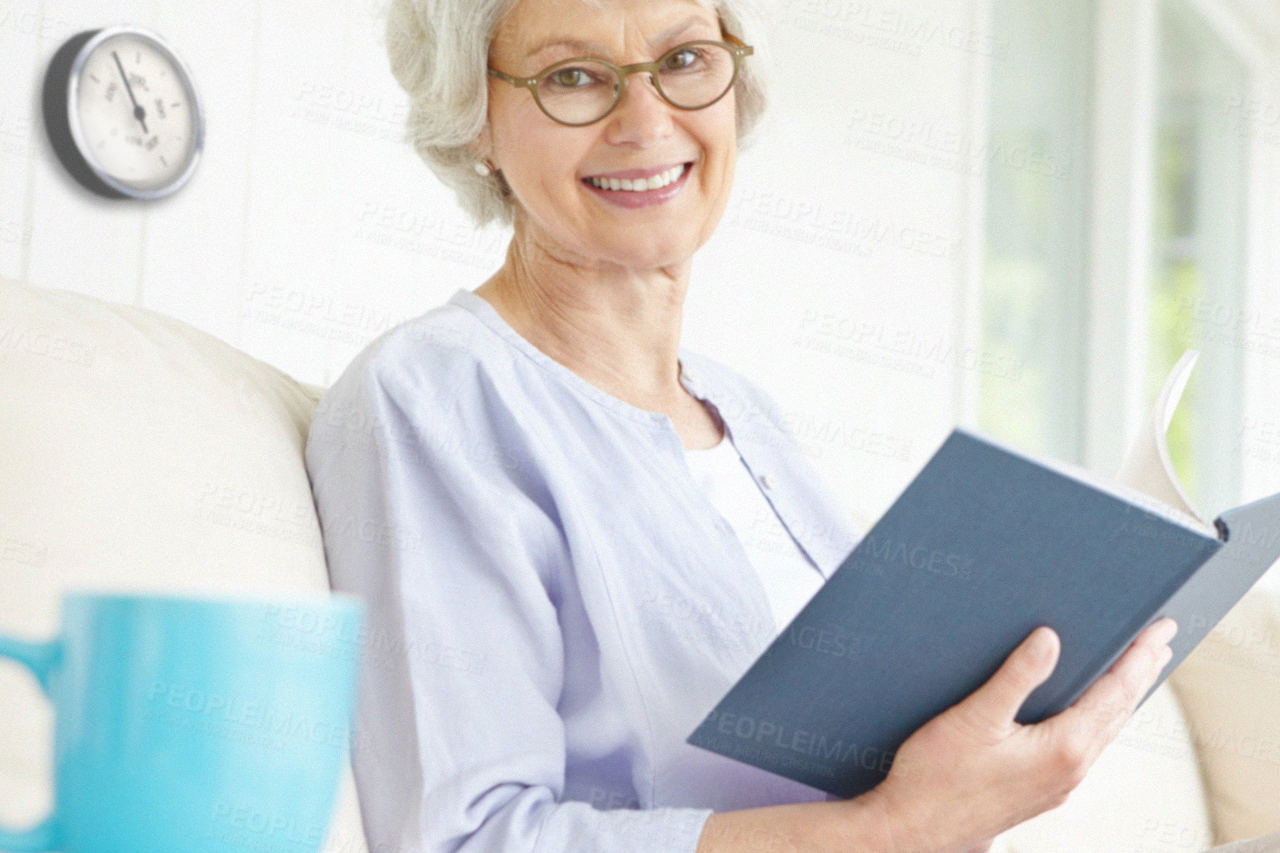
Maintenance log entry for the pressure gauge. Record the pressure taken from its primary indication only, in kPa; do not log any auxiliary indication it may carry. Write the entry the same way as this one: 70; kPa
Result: 150; kPa
